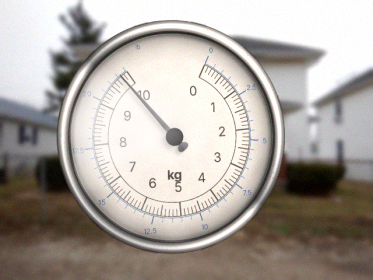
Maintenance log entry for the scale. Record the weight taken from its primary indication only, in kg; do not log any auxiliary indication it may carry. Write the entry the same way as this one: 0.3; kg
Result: 9.8; kg
